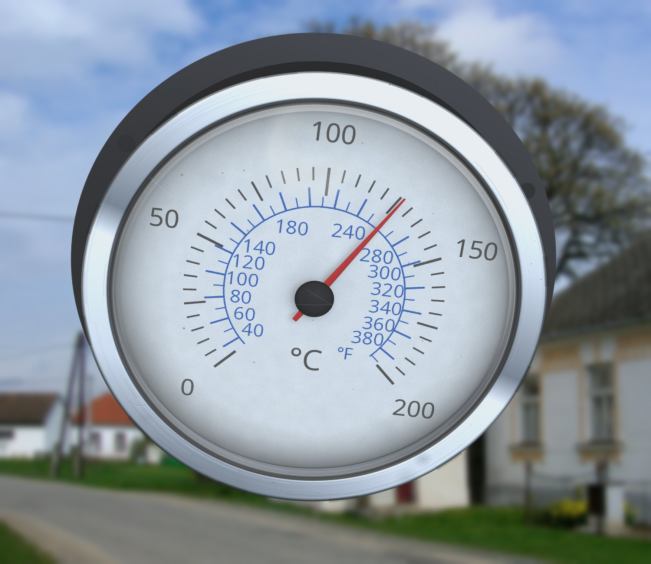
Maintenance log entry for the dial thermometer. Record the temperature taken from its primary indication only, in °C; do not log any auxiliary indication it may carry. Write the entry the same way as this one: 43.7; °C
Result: 125; °C
